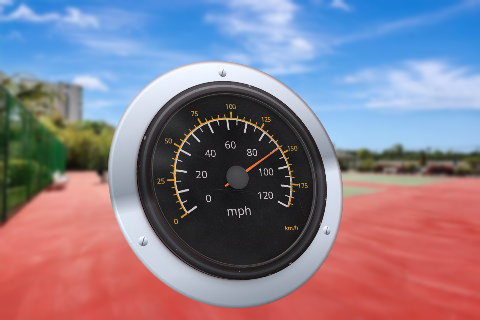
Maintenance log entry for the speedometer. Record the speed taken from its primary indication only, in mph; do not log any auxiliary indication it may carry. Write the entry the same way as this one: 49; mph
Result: 90; mph
